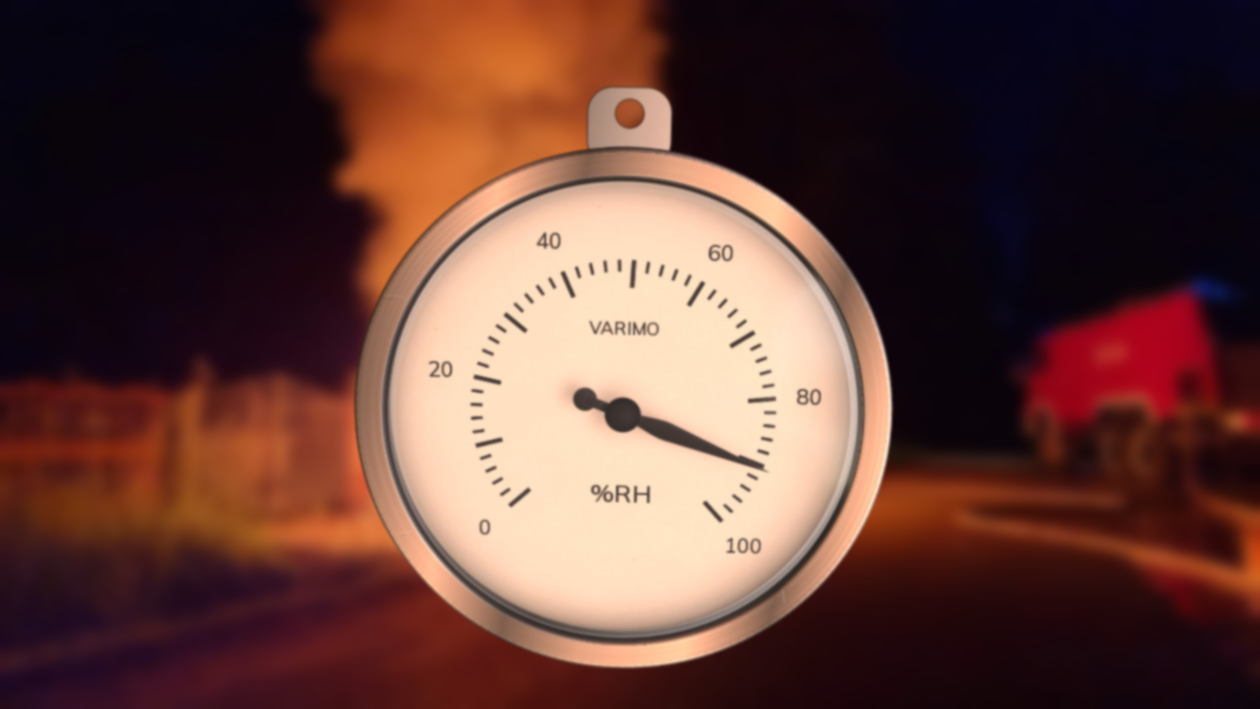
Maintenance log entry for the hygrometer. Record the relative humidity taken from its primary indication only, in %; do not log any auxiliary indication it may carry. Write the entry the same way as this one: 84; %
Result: 90; %
